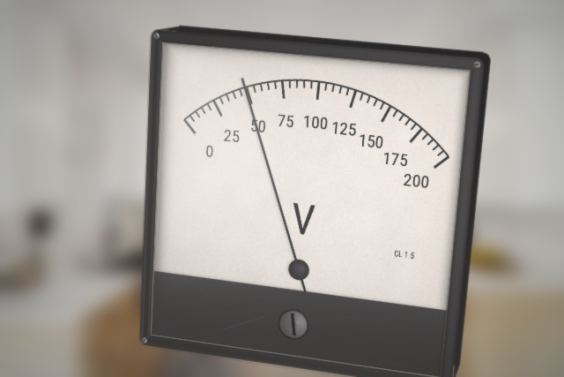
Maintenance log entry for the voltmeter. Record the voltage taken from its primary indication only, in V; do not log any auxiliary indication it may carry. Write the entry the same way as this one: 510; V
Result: 50; V
